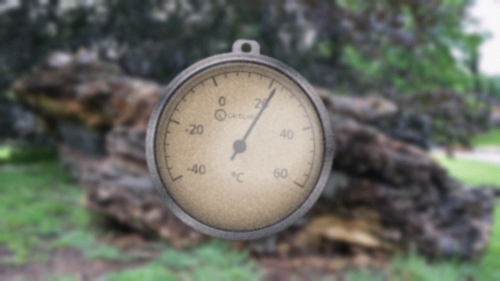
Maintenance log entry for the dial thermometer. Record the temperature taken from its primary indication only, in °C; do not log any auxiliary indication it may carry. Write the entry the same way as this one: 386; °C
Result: 22; °C
